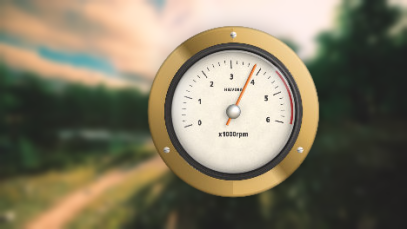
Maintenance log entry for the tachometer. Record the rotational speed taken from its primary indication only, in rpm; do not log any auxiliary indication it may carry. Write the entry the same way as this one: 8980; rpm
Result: 3800; rpm
